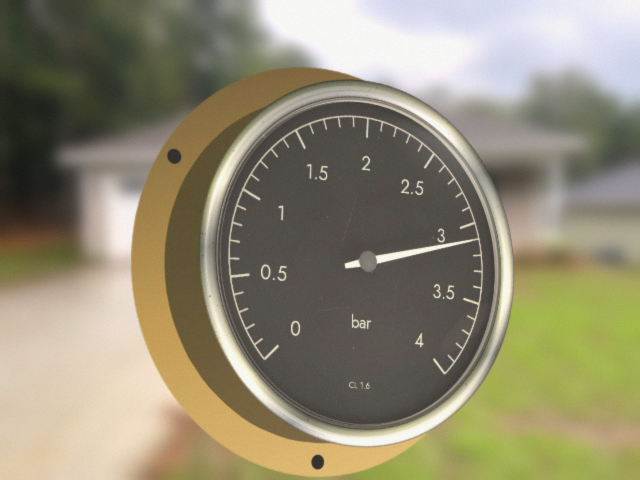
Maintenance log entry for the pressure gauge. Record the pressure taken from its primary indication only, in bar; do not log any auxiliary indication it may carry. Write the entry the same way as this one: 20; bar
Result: 3.1; bar
